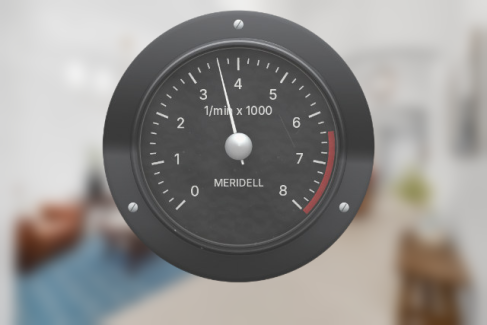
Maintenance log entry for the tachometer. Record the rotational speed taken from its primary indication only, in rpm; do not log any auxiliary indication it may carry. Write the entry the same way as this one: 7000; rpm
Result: 3600; rpm
